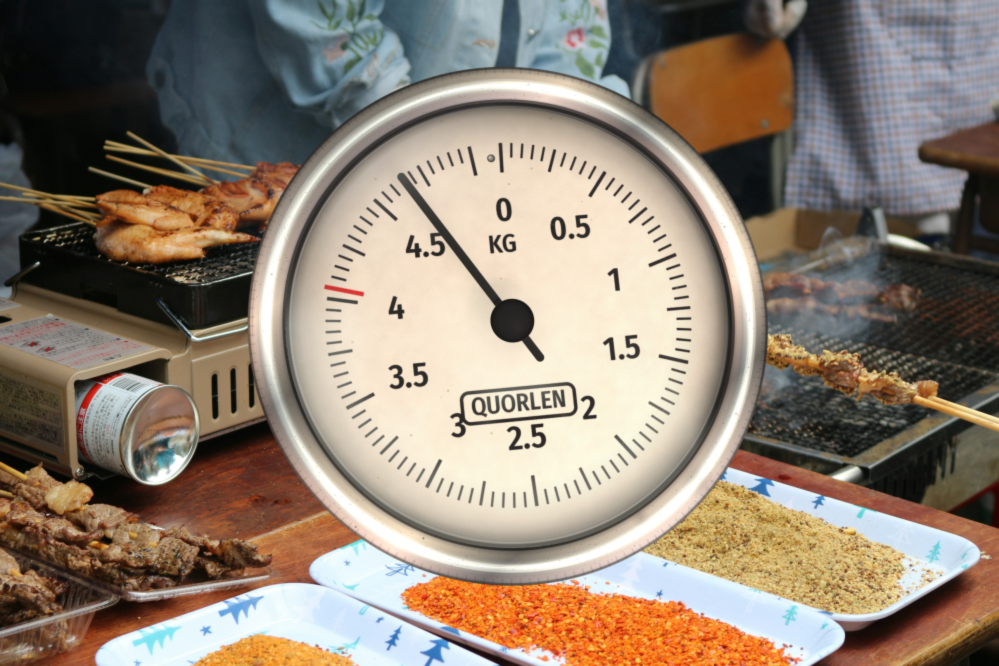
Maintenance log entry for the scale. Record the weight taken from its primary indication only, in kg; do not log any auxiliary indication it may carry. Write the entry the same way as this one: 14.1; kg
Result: 4.65; kg
